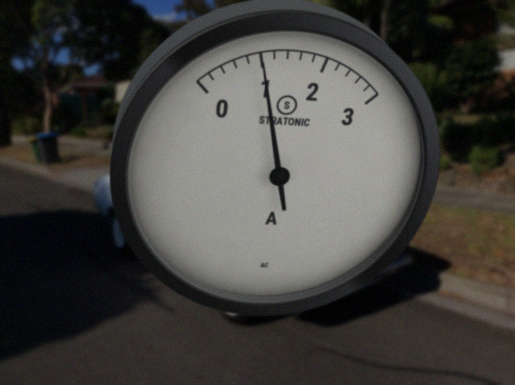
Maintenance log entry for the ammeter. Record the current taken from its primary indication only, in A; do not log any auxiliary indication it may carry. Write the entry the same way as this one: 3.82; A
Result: 1; A
